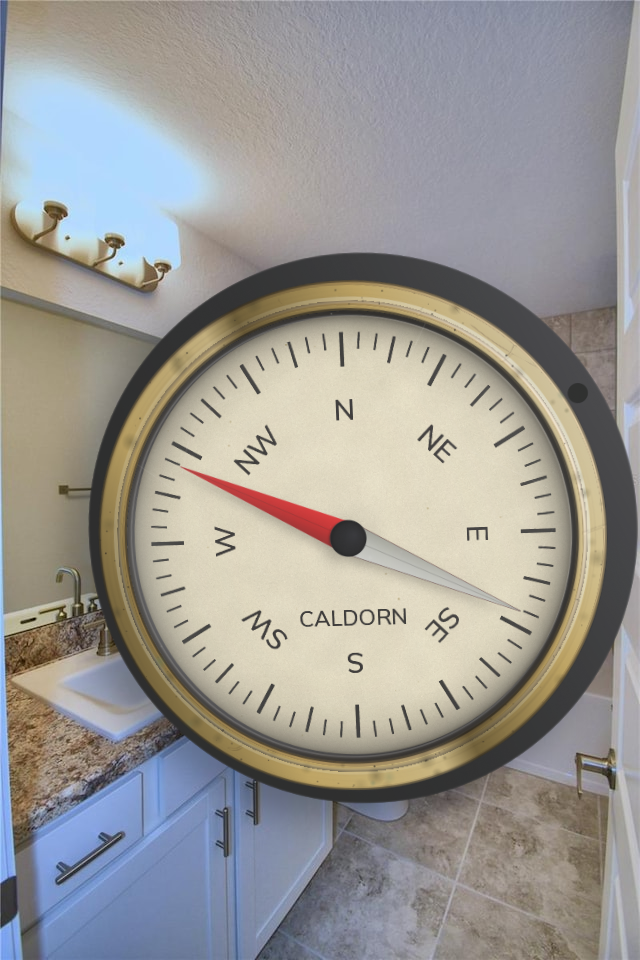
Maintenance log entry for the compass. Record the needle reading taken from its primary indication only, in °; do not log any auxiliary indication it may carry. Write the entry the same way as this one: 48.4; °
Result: 295; °
